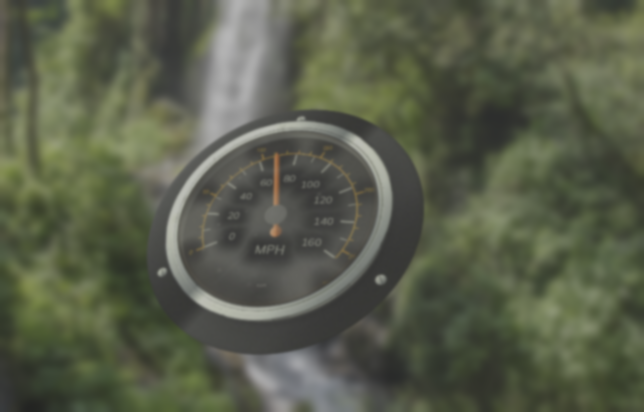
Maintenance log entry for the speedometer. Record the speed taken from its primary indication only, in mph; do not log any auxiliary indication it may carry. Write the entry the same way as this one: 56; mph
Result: 70; mph
